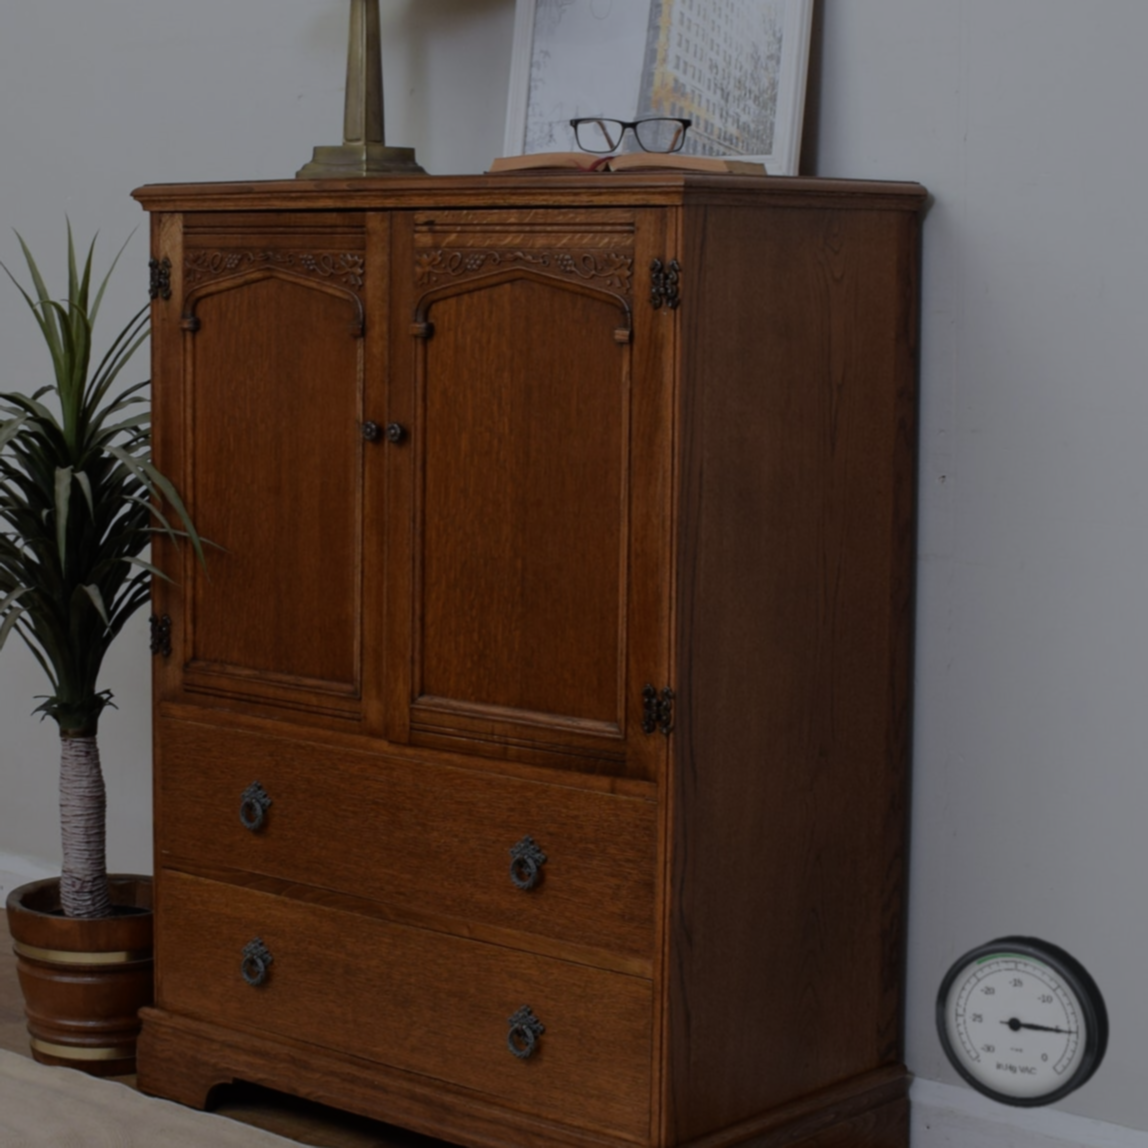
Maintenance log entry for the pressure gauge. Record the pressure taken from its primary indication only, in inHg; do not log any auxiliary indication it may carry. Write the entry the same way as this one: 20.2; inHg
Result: -5; inHg
